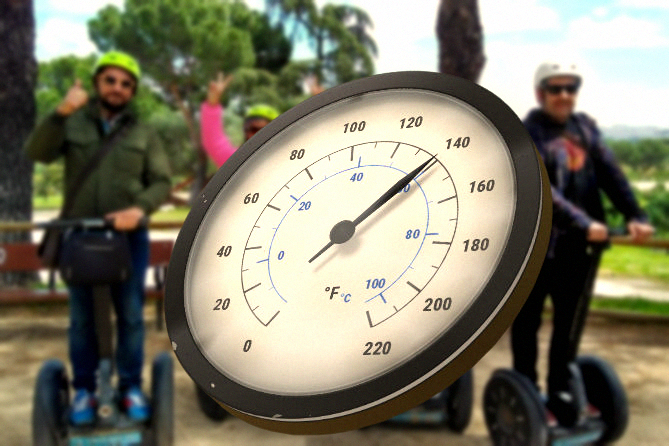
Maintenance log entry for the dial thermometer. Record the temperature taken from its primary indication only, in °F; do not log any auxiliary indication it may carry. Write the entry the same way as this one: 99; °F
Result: 140; °F
